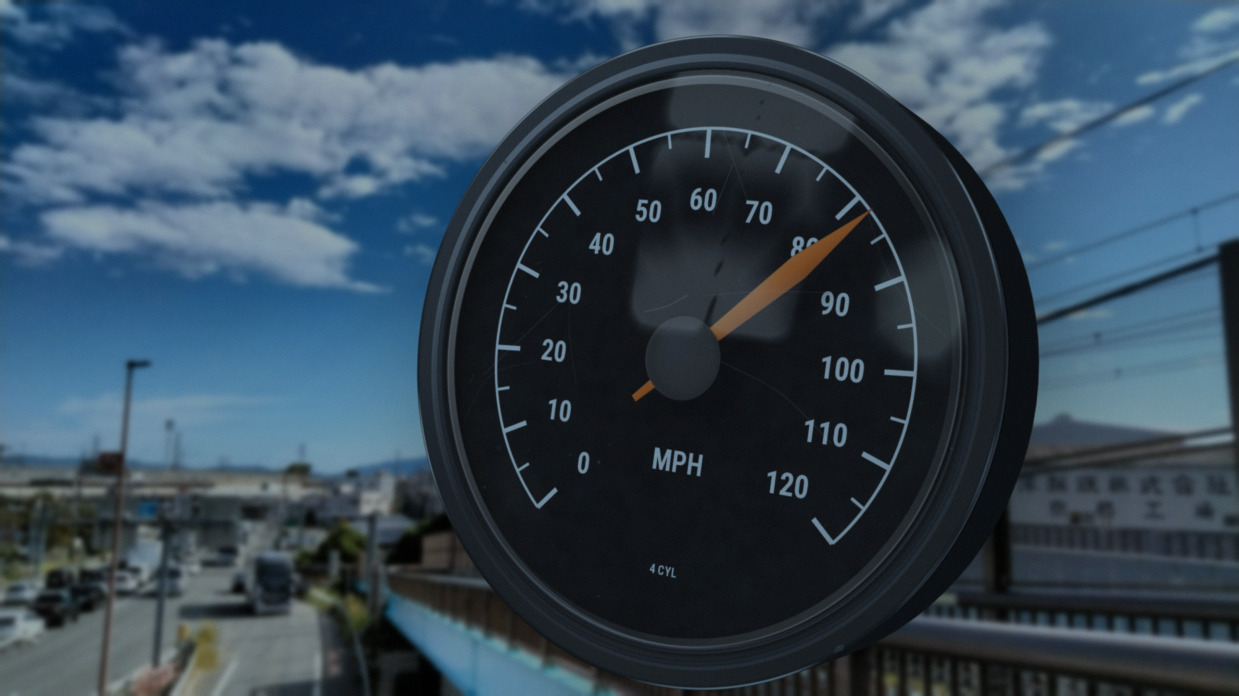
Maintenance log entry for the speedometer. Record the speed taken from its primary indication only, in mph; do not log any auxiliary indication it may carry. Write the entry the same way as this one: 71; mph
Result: 82.5; mph
